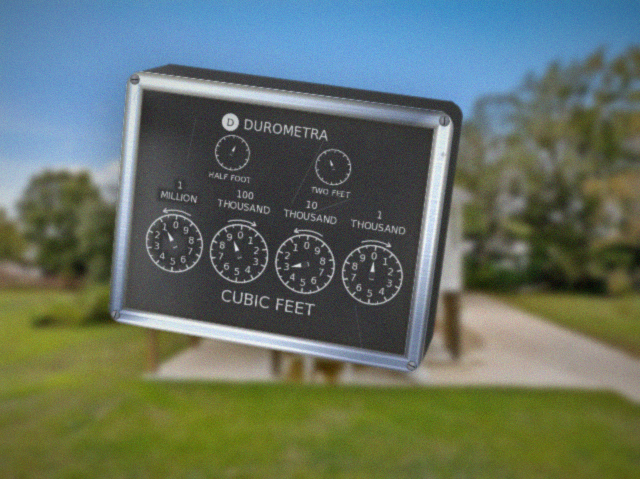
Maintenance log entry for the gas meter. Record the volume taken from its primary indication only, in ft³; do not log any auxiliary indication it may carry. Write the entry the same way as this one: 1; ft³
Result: 93000; ft³
